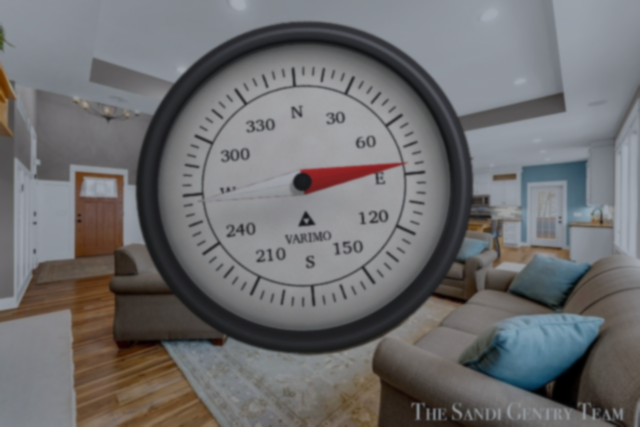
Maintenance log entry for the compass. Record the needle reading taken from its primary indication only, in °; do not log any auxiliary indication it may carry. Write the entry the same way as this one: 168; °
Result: 85; °
